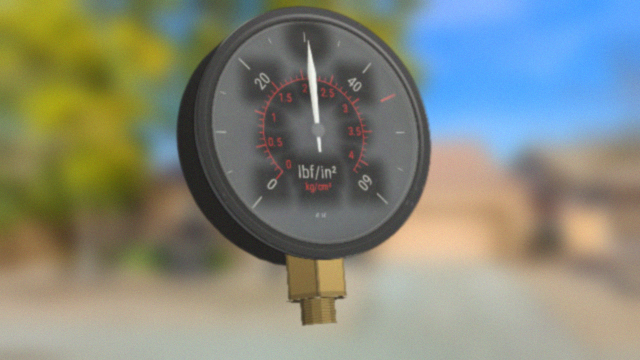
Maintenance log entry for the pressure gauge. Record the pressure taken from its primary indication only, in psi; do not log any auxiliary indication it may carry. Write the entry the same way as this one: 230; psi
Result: 30; psi
